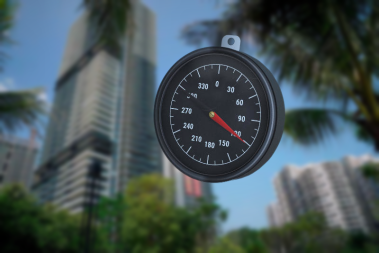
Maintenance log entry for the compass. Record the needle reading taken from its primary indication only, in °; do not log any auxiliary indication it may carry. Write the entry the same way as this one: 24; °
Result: 120; °
